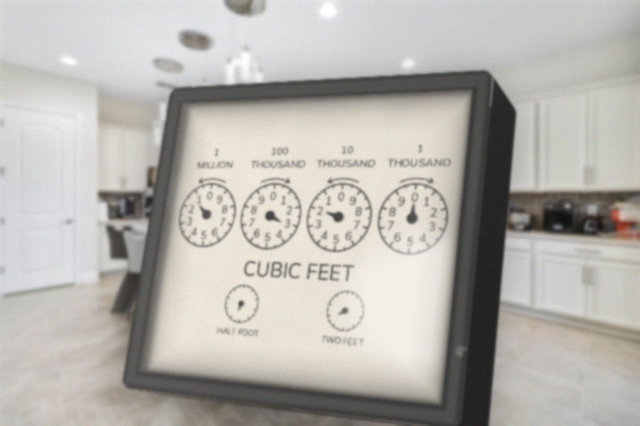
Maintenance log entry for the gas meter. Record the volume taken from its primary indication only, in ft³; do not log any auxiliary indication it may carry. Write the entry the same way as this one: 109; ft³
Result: 132000; ft³
